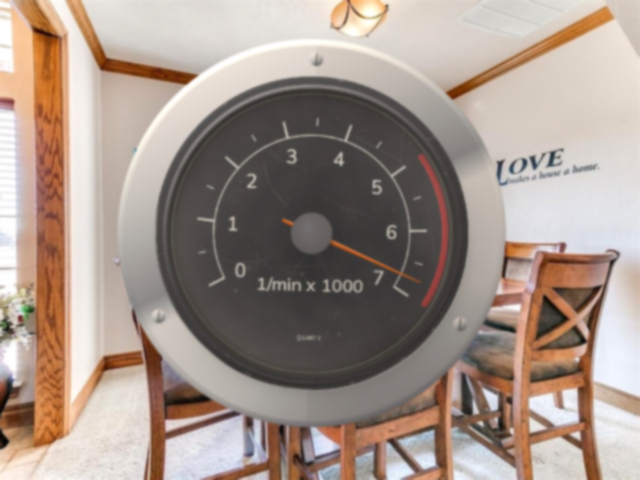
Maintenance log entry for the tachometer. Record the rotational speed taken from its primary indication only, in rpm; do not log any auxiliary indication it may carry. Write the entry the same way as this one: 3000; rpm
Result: 6750; rpm
